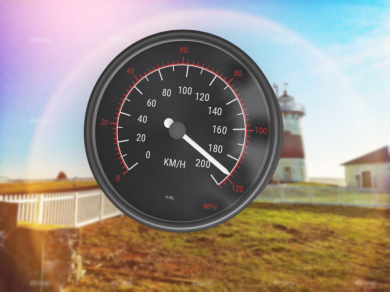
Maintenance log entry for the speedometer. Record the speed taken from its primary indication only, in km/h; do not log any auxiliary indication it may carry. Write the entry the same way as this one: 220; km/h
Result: 190; km/h
